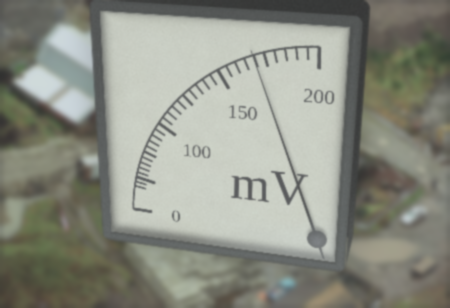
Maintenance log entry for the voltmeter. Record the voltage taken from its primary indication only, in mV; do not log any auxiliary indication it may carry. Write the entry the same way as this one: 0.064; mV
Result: 170; mV
